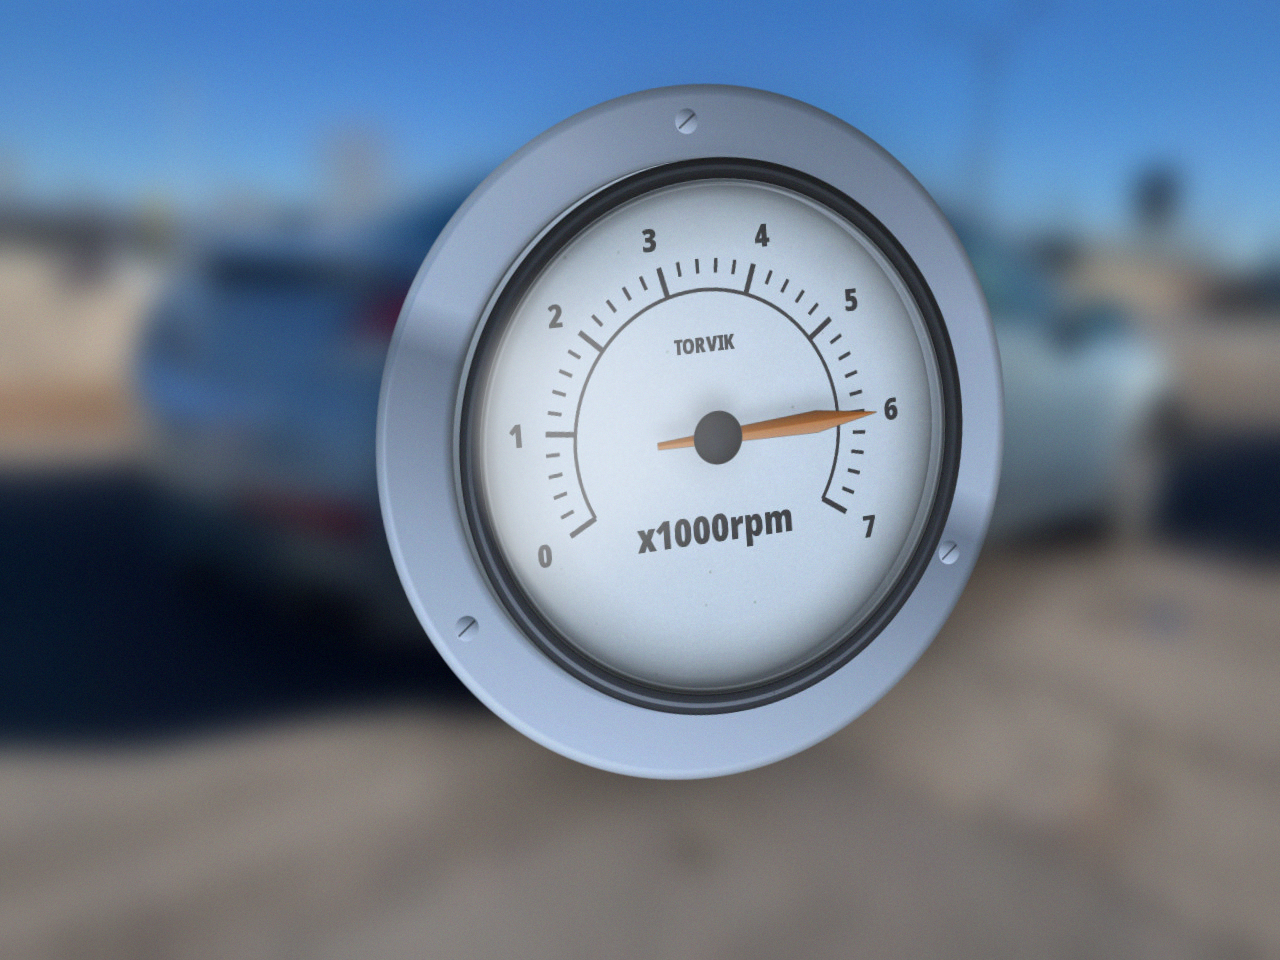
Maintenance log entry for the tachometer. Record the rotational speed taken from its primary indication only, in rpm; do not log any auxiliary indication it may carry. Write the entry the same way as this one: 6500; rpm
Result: 6000; rpm
